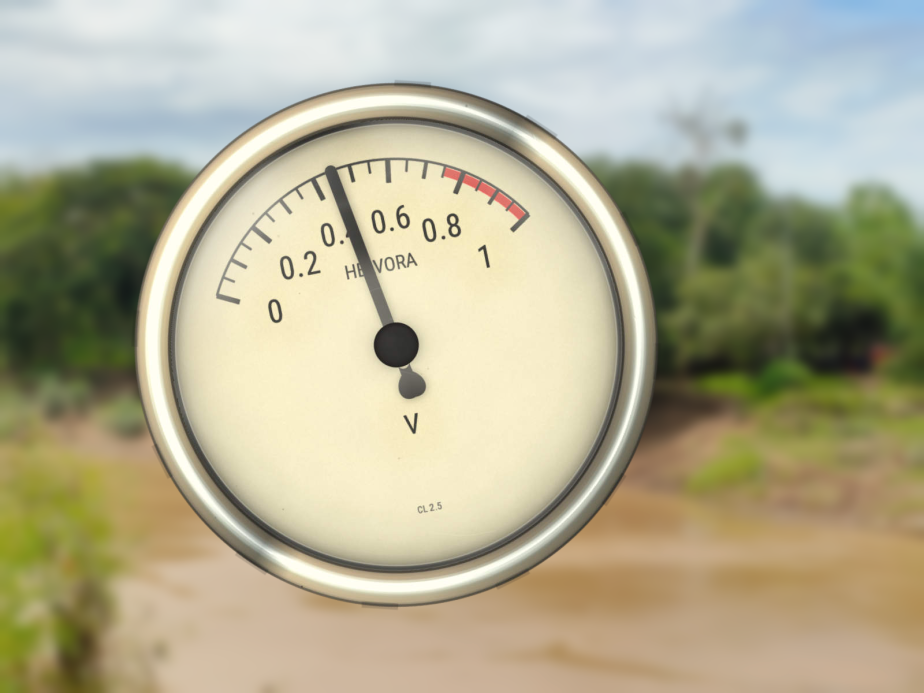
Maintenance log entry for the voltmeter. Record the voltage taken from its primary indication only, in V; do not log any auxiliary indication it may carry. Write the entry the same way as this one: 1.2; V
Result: 0.45; V
